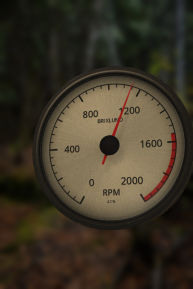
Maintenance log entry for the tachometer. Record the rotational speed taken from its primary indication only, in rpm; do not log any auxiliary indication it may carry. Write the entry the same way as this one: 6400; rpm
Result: 1150; rpm
